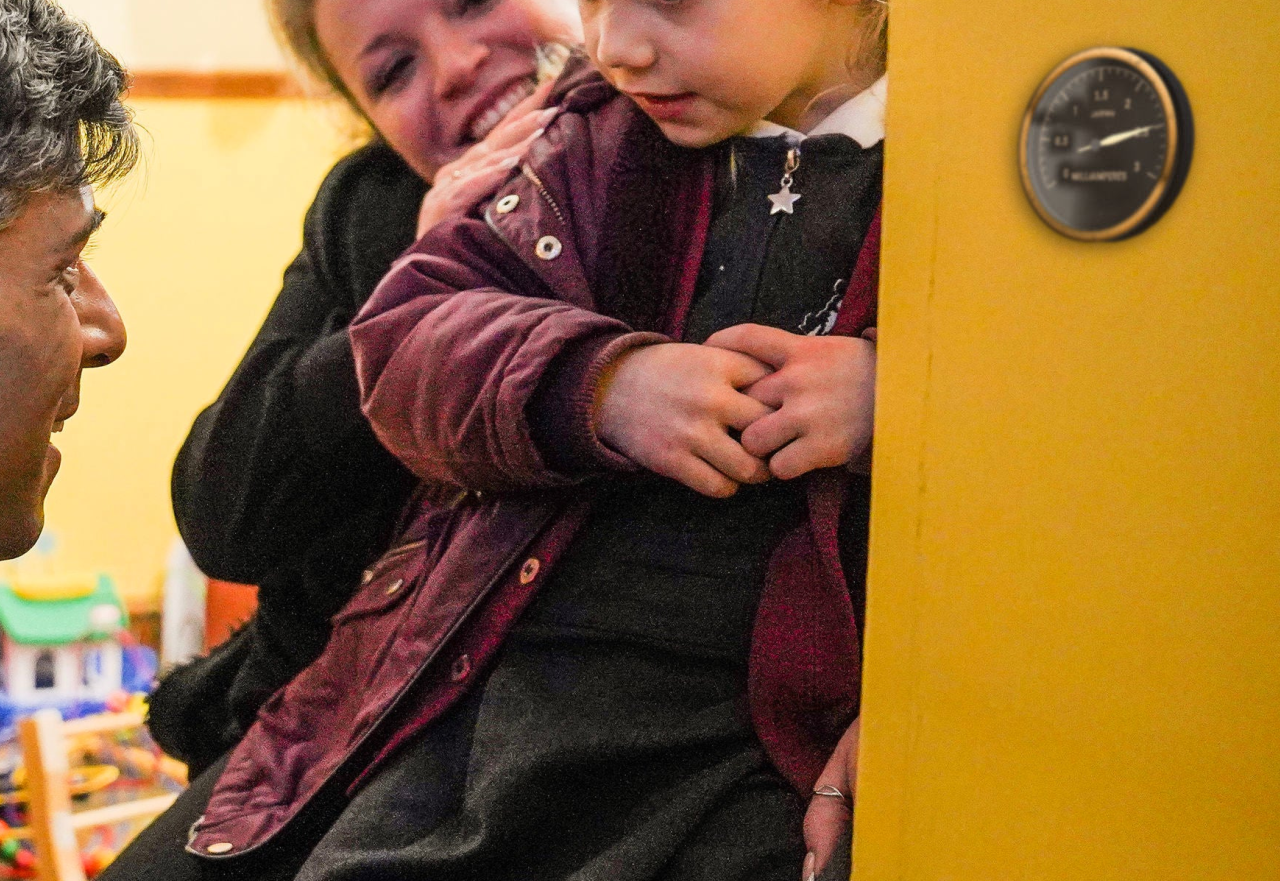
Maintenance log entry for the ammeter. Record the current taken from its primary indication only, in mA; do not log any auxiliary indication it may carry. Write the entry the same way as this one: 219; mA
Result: 2.5; mA
